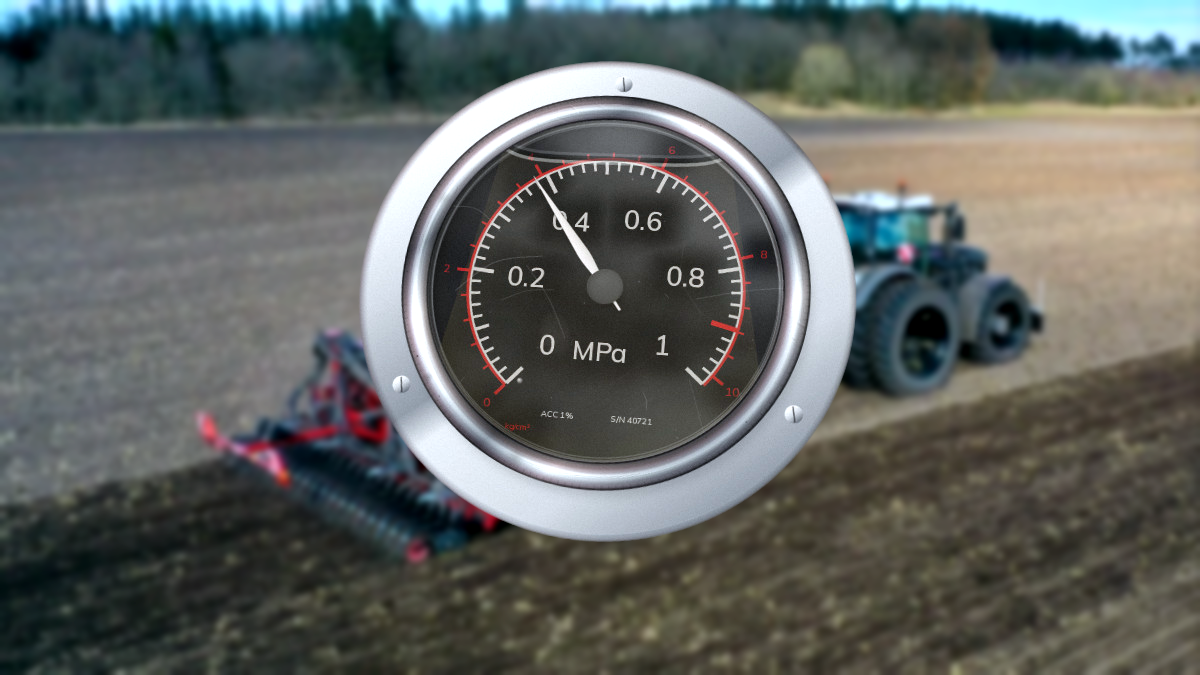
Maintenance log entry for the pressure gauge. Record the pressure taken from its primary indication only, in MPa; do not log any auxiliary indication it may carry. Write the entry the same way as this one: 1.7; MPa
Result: 0.38; MPa
